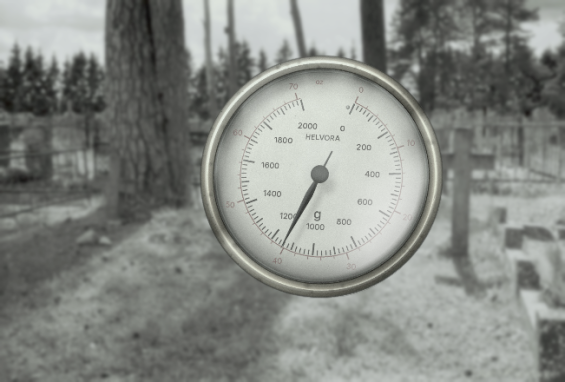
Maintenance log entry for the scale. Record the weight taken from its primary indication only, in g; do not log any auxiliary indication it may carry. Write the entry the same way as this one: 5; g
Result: 1140; g
